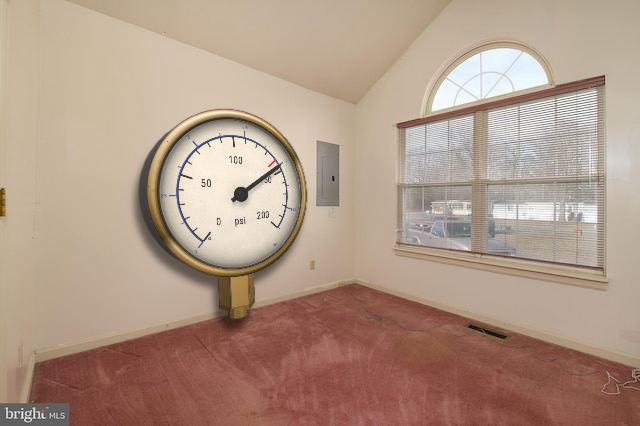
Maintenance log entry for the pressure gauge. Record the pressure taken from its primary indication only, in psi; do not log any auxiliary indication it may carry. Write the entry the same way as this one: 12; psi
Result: 145; psi
